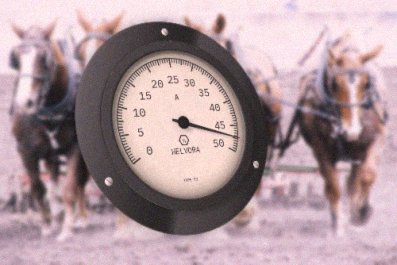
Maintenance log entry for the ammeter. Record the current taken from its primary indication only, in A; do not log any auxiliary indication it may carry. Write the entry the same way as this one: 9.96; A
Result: 47.5; A
